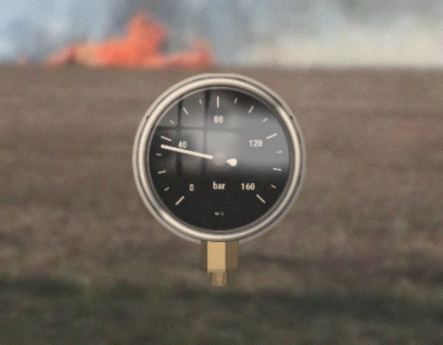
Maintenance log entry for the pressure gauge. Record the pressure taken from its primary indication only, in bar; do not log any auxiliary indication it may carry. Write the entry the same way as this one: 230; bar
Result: 35; bar
